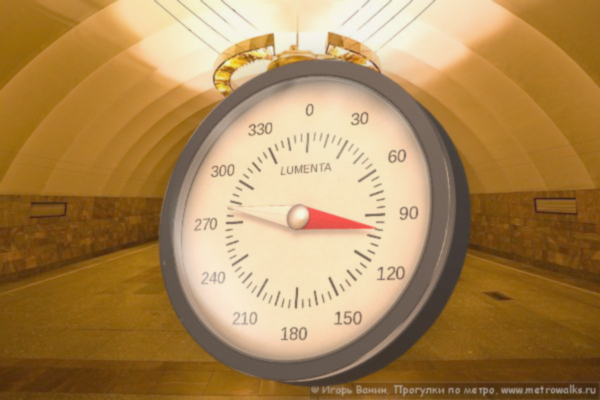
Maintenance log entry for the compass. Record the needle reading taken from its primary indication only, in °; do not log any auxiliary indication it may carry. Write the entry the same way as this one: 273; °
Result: 100; °
